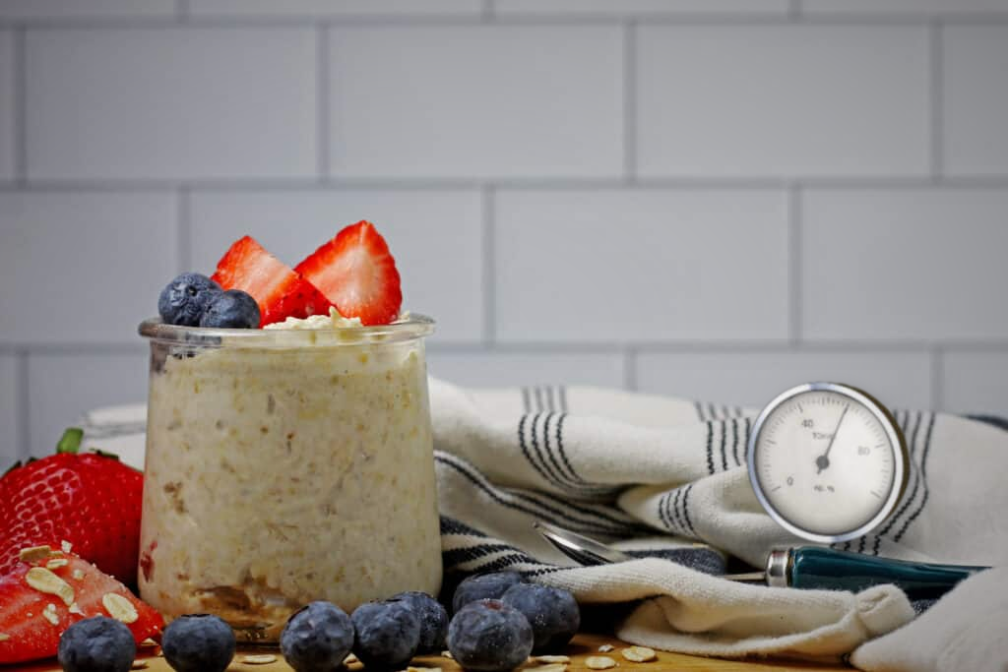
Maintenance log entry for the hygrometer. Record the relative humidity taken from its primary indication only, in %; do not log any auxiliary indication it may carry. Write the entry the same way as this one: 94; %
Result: 60; %
